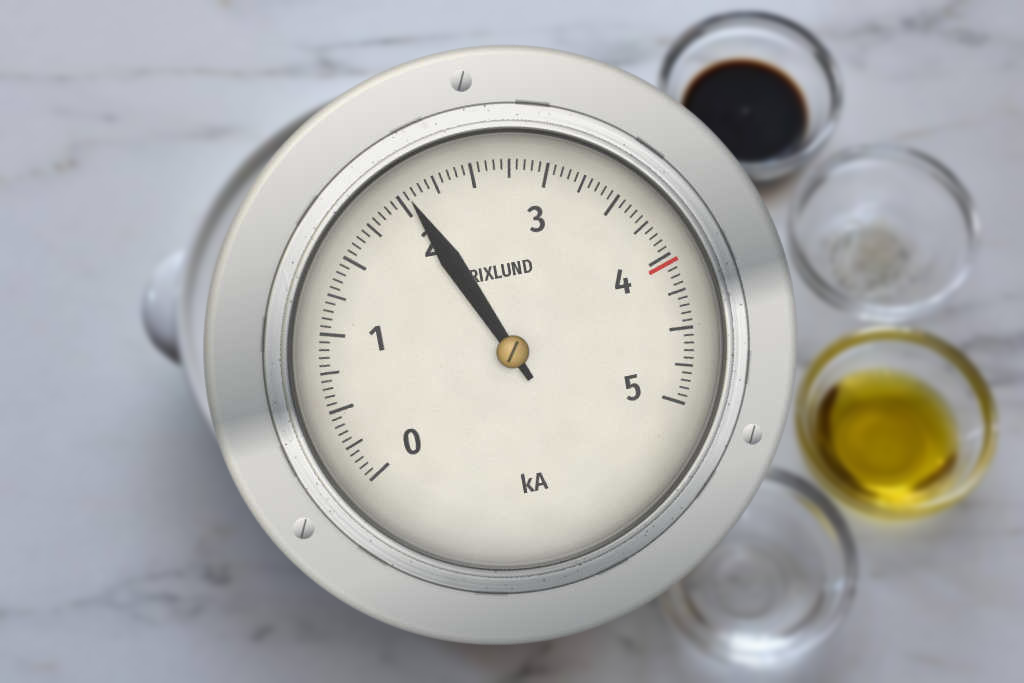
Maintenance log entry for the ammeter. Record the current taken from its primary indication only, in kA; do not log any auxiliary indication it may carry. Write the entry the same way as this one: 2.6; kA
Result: 2.05; kA
